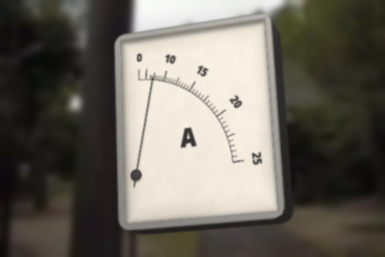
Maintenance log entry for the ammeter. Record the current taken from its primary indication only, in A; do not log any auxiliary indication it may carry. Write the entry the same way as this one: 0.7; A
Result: 7.5; A
